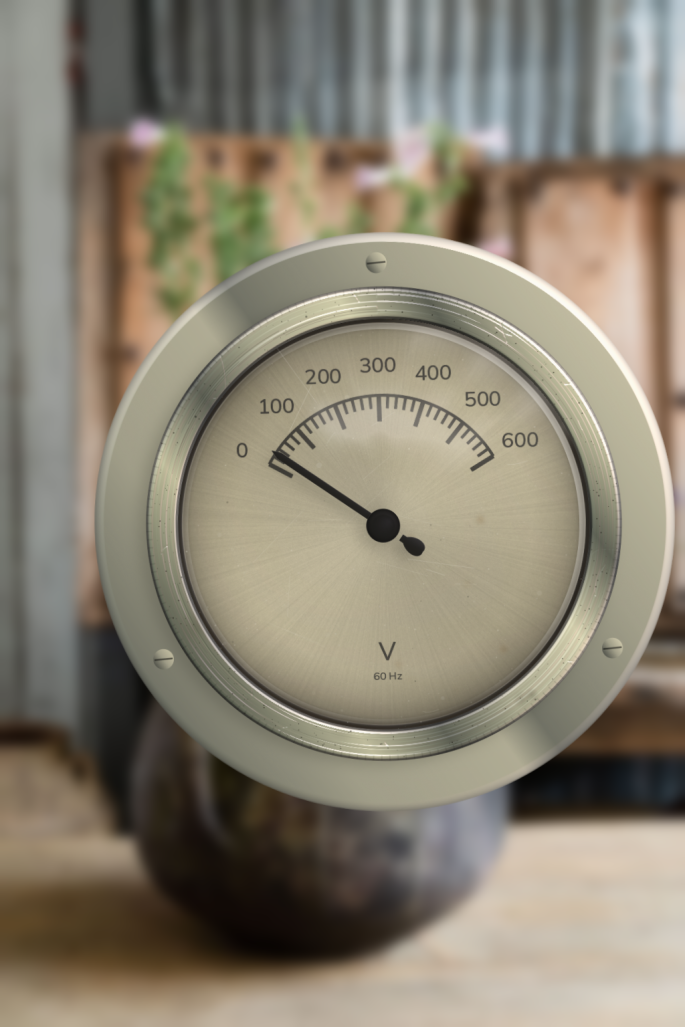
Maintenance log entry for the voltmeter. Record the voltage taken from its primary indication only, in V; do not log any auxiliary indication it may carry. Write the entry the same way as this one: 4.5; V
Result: 30; V
